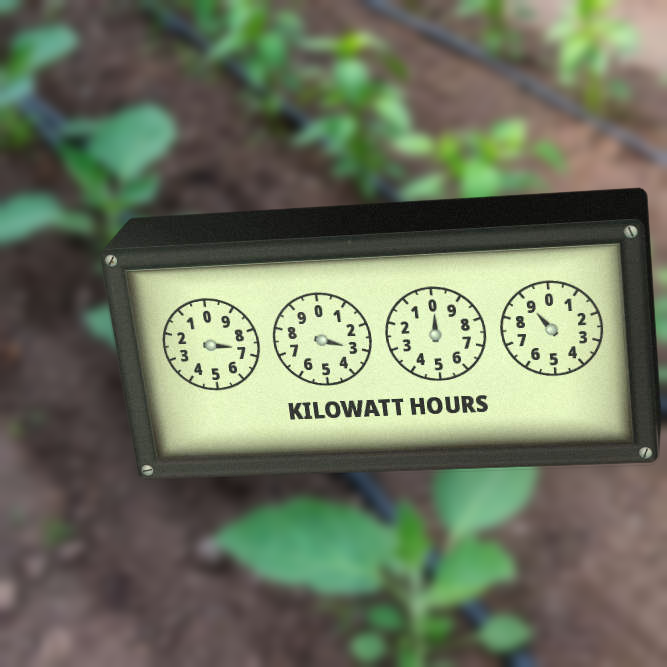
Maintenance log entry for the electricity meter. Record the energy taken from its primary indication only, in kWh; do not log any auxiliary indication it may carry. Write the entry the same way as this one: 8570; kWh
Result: 7299; kWh
